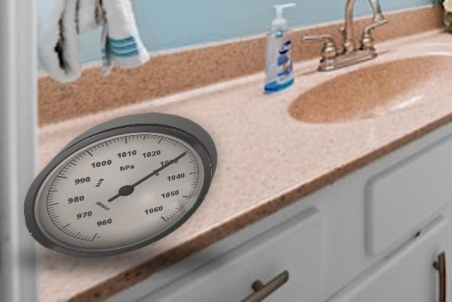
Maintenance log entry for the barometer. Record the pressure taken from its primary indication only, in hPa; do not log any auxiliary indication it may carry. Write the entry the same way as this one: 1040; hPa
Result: 1030; hPa
